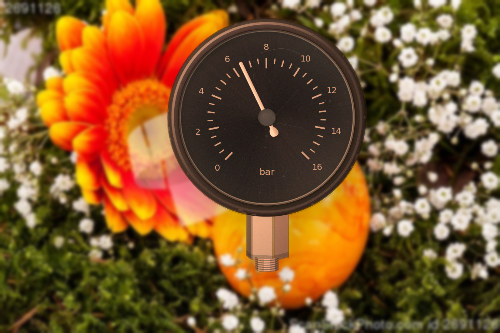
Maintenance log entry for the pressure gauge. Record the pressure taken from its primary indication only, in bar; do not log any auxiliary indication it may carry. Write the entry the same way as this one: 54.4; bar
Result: 6.5; bar
